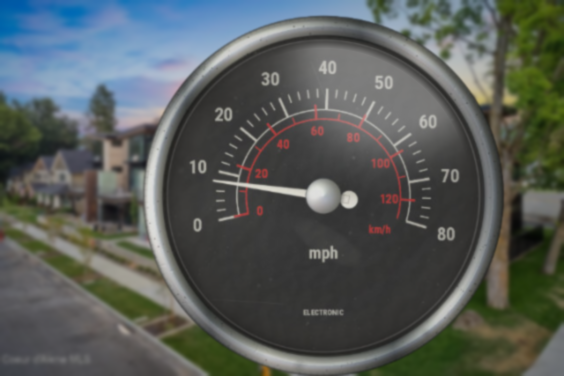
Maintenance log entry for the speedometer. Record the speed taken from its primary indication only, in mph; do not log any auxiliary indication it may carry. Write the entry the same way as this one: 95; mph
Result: 8; mph
